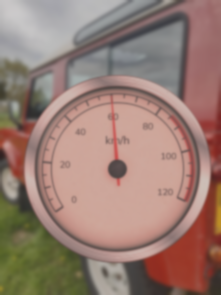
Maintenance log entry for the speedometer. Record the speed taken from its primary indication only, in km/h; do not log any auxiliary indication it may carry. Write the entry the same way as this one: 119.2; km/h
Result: 60; km/h
